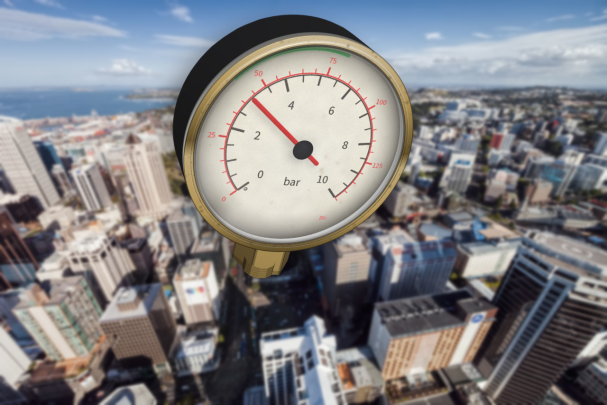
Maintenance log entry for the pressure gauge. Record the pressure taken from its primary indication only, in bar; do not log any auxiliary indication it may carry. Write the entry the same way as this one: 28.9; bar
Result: 3; bar
